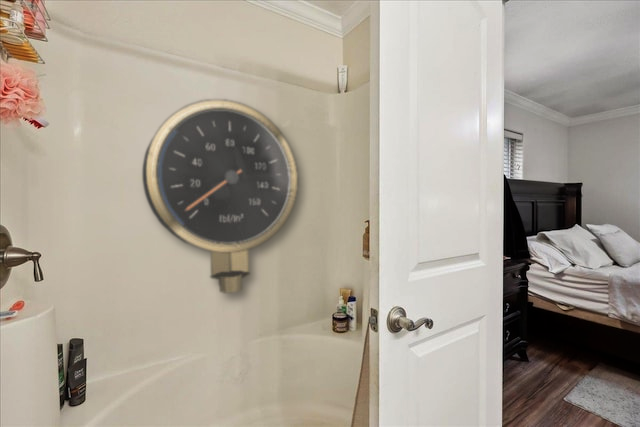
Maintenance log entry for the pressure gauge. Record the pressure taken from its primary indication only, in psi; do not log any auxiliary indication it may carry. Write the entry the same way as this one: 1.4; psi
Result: 5; psi
